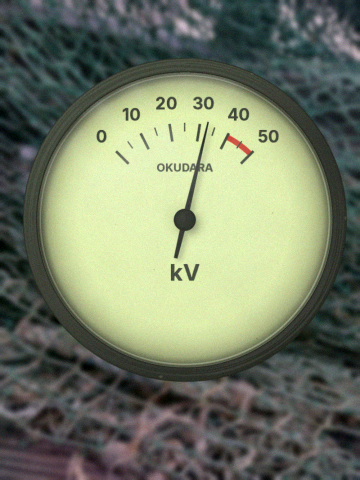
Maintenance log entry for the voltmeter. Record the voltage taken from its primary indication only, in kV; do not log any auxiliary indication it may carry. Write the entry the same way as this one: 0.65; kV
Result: 32.5; kV
